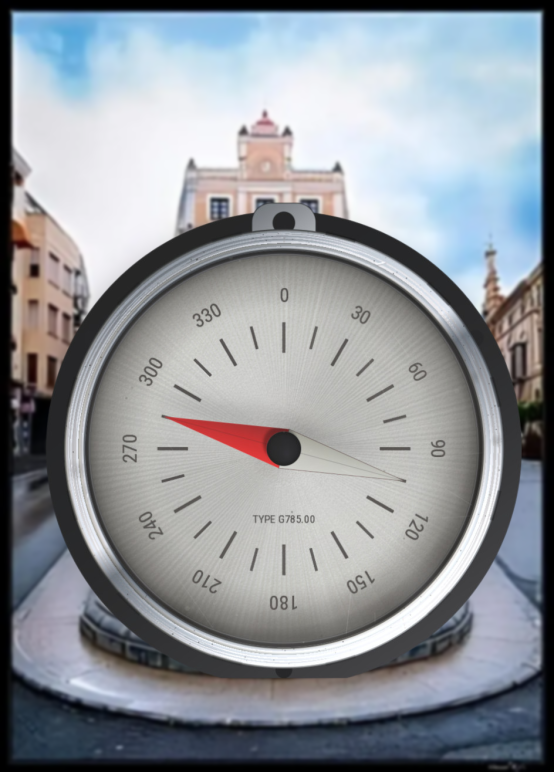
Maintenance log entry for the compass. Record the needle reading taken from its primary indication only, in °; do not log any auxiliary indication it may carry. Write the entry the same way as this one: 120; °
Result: 285; °
